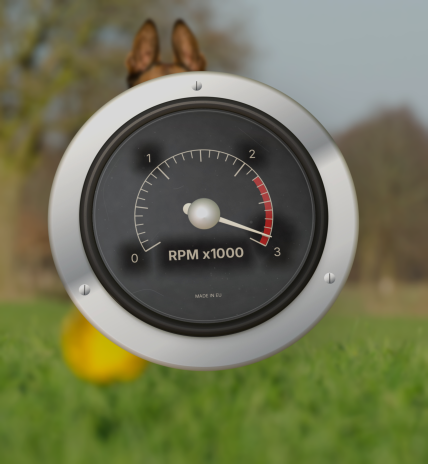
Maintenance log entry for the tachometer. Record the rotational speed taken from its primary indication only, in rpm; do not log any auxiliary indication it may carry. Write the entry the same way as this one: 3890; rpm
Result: 2900; rpm
